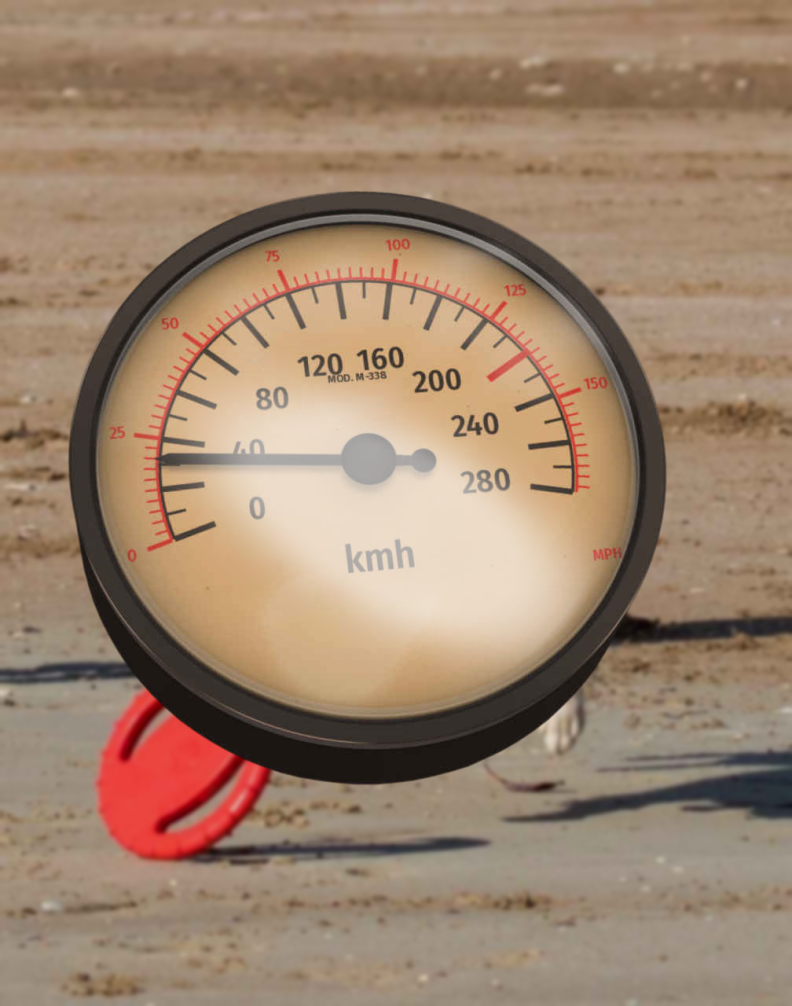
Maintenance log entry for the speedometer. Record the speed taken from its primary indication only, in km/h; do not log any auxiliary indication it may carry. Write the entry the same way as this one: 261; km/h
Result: 30; km/h
